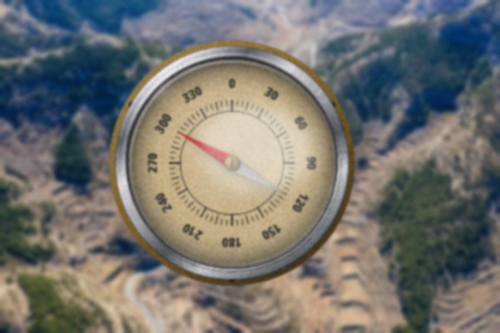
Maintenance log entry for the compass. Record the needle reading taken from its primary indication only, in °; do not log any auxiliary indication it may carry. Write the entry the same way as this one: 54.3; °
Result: 300; °
